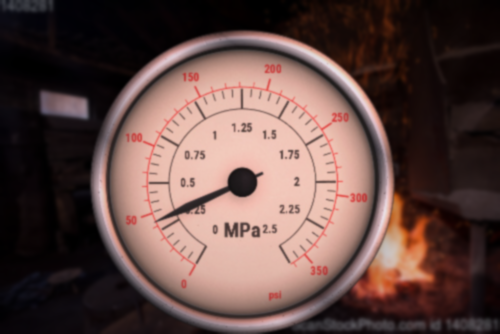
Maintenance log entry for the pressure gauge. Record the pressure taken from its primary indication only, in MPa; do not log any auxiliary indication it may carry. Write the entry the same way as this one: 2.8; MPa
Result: 0.3; MPa
